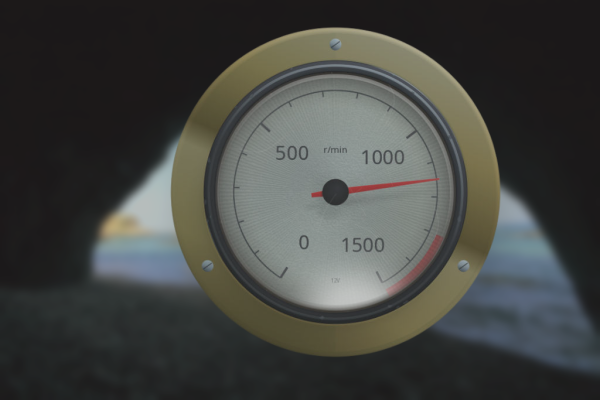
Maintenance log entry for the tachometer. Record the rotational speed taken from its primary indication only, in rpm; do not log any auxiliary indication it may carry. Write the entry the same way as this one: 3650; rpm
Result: 1150; rpm
